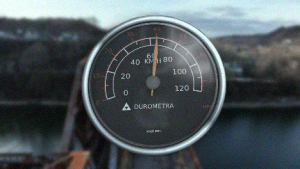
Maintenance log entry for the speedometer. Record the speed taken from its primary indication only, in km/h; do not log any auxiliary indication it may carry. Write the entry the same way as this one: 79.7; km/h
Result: 65; km/h
